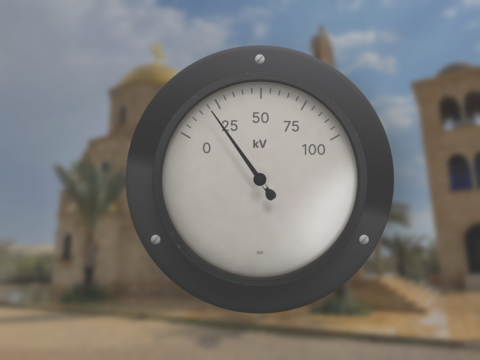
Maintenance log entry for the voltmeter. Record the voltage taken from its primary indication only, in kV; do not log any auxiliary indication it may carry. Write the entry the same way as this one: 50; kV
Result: 20; kV
